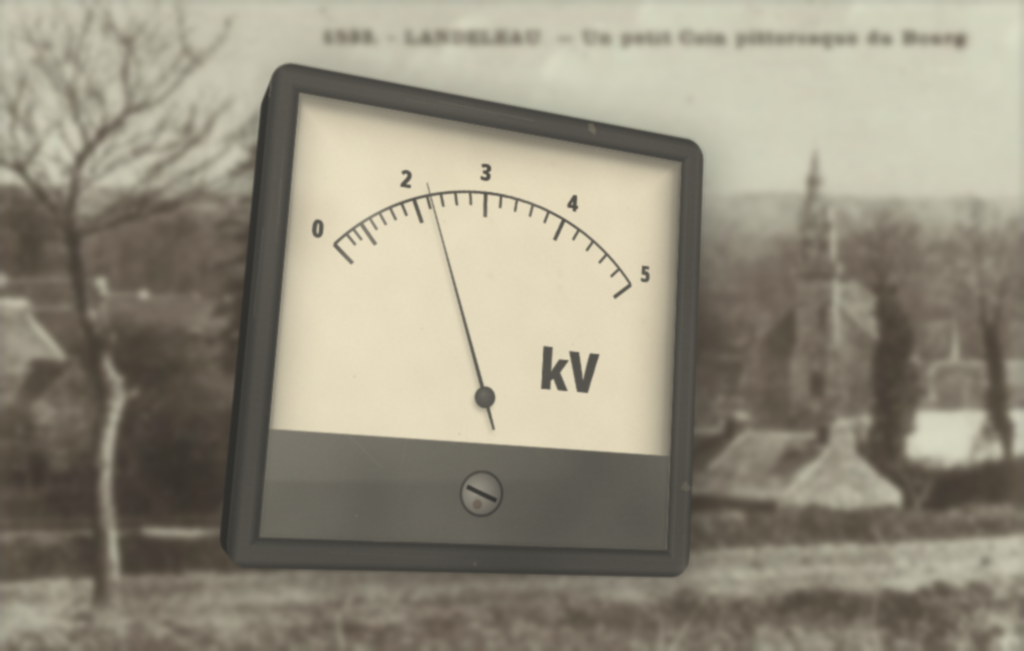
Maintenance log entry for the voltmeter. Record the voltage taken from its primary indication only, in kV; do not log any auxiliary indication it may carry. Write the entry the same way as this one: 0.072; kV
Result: 2.2; kV
